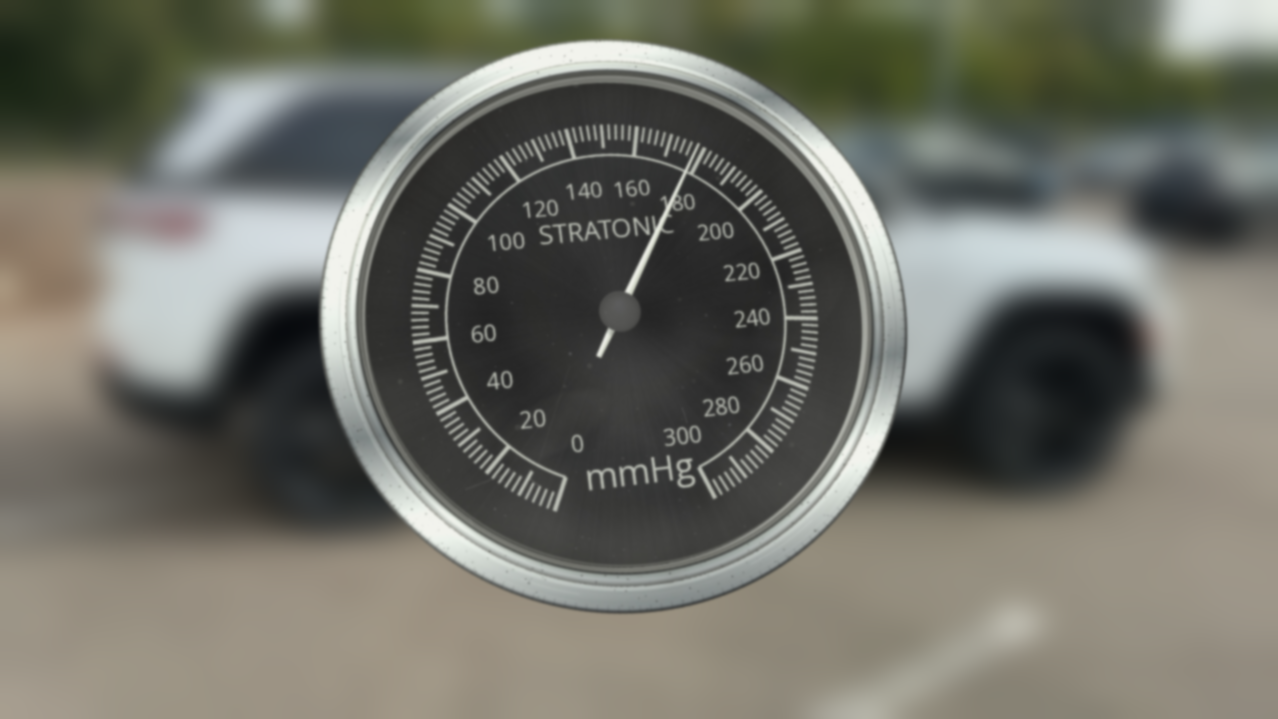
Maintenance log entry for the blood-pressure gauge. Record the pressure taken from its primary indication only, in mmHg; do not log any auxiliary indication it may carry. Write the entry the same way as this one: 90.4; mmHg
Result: 178; mmHg
